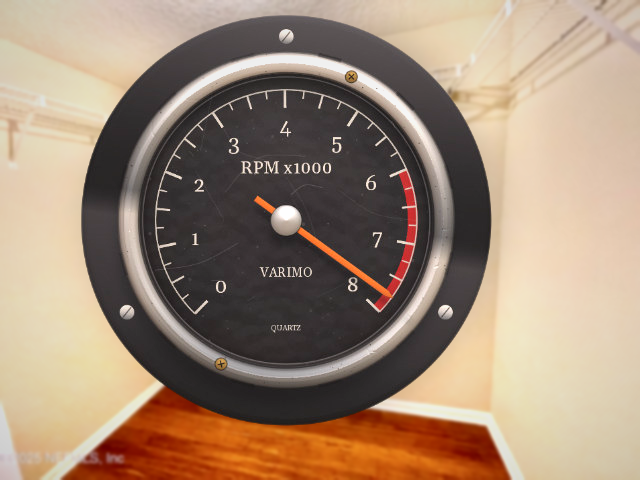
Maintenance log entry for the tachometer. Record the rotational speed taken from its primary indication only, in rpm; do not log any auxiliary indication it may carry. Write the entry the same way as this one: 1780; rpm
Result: 7750; rpm
